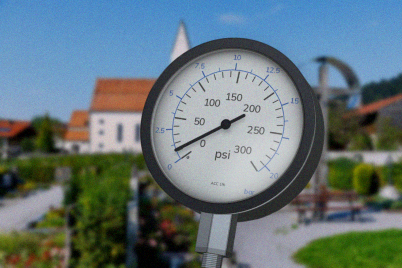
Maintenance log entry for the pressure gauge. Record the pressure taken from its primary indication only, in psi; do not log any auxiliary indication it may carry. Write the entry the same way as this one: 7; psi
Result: 10; psi
